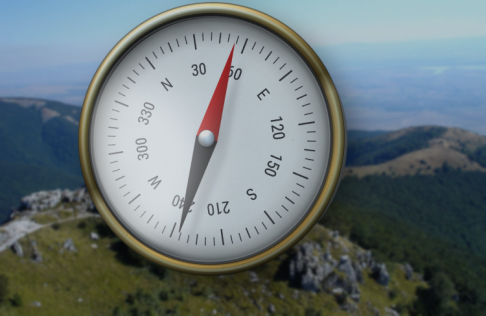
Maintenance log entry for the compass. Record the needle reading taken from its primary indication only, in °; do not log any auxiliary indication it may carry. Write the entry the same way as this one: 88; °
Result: 55; °
